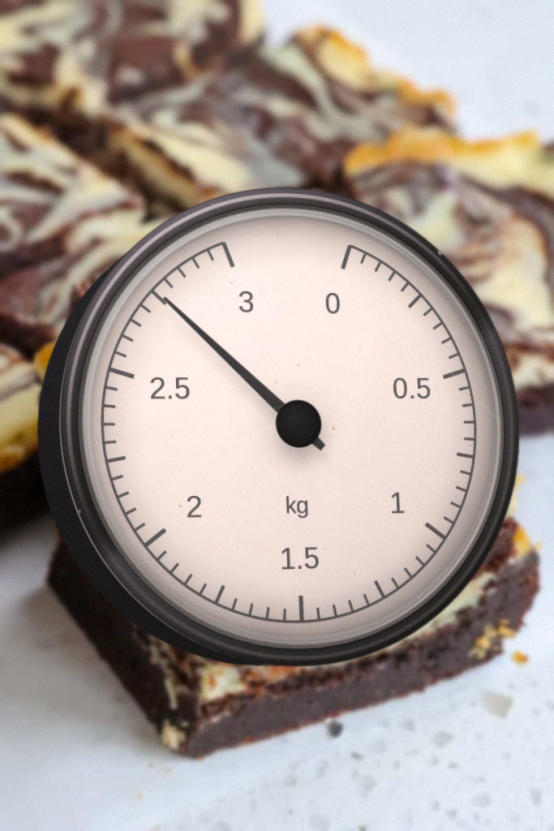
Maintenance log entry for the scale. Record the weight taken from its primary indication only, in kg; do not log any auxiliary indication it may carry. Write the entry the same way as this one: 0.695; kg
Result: 2.75; kg
